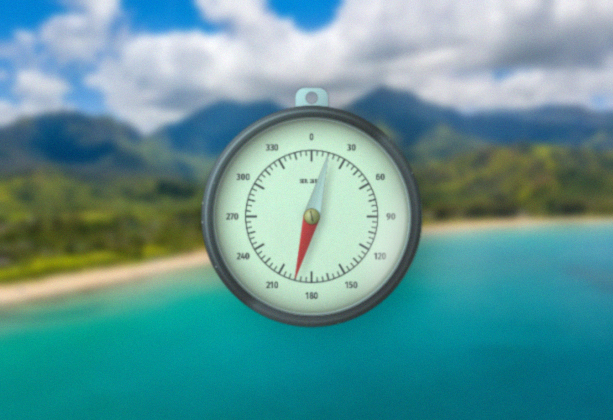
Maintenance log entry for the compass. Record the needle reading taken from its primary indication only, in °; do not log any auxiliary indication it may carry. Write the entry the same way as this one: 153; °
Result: 195; °
